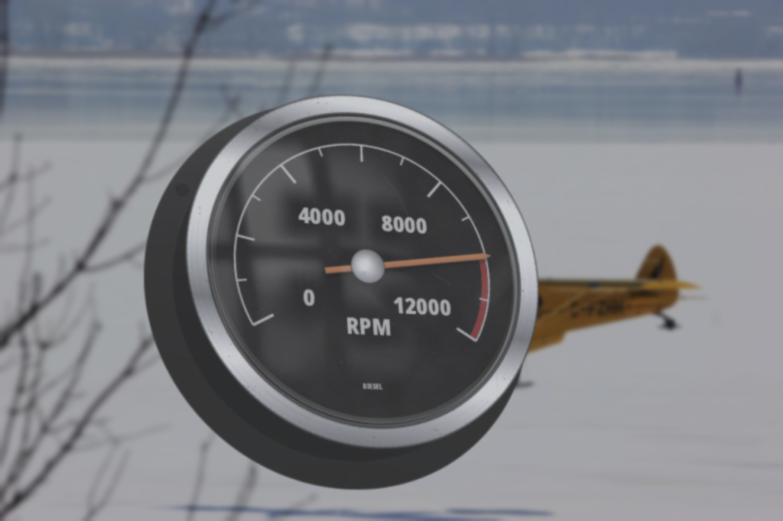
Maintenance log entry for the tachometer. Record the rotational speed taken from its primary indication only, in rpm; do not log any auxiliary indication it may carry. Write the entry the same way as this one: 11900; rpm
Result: 10000; rpm
